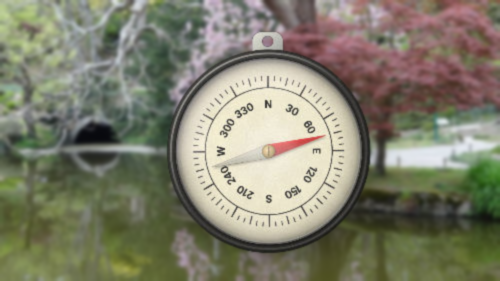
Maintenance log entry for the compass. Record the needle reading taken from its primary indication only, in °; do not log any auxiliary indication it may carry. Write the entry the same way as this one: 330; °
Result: 75; °
